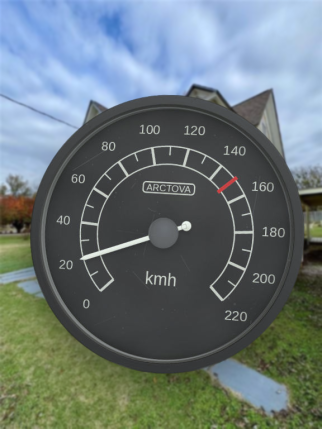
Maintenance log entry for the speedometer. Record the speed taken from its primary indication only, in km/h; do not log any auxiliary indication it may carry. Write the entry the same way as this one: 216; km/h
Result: 20; km/h
